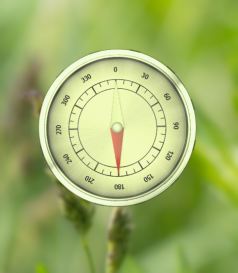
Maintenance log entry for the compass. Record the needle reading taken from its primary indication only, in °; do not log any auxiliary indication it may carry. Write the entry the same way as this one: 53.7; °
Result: 180; °
